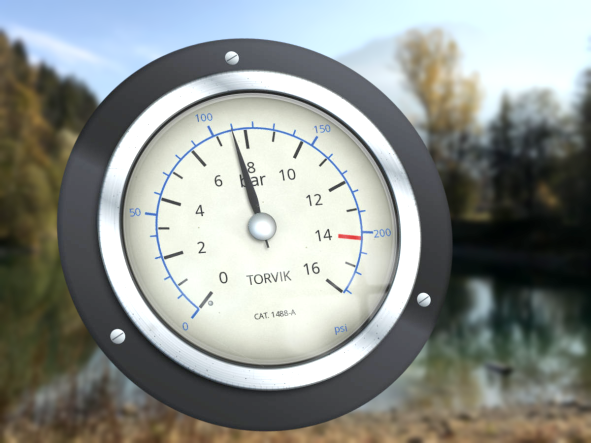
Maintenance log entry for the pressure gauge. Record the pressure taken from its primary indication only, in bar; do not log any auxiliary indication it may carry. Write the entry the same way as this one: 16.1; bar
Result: 7.5; bar
